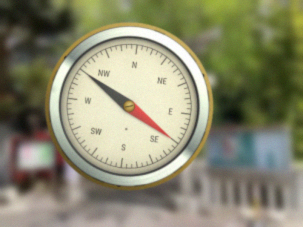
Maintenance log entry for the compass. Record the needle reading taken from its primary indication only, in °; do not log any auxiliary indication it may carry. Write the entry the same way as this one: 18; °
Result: 120; °
